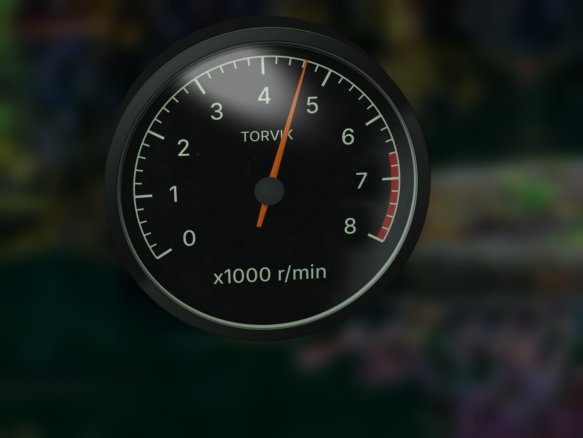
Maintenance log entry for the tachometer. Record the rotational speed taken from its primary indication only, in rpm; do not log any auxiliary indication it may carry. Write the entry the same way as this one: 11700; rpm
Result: 4600; rpm
